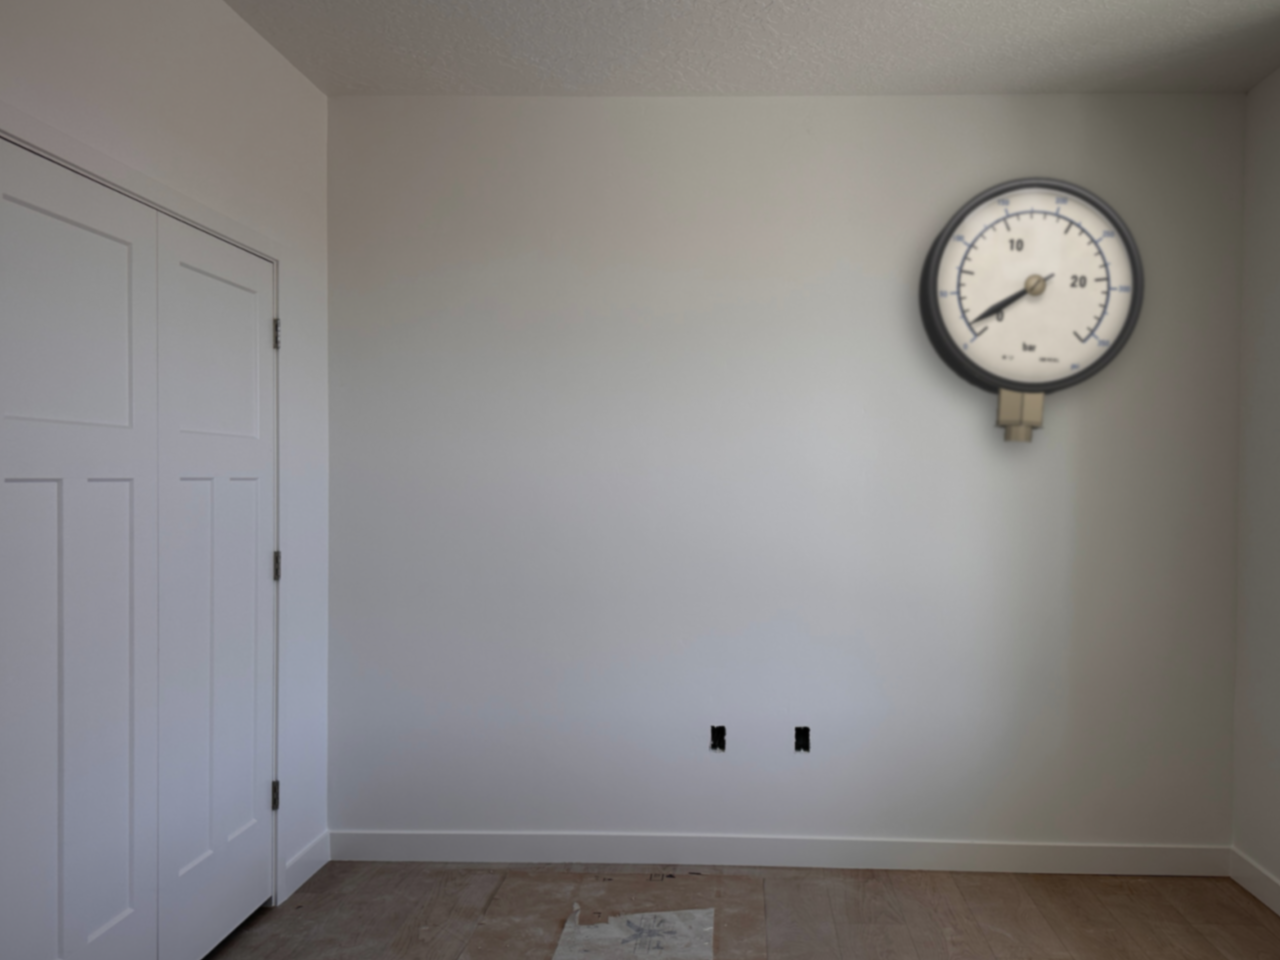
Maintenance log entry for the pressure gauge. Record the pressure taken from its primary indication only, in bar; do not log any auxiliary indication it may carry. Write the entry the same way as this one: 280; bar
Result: 1; bar
